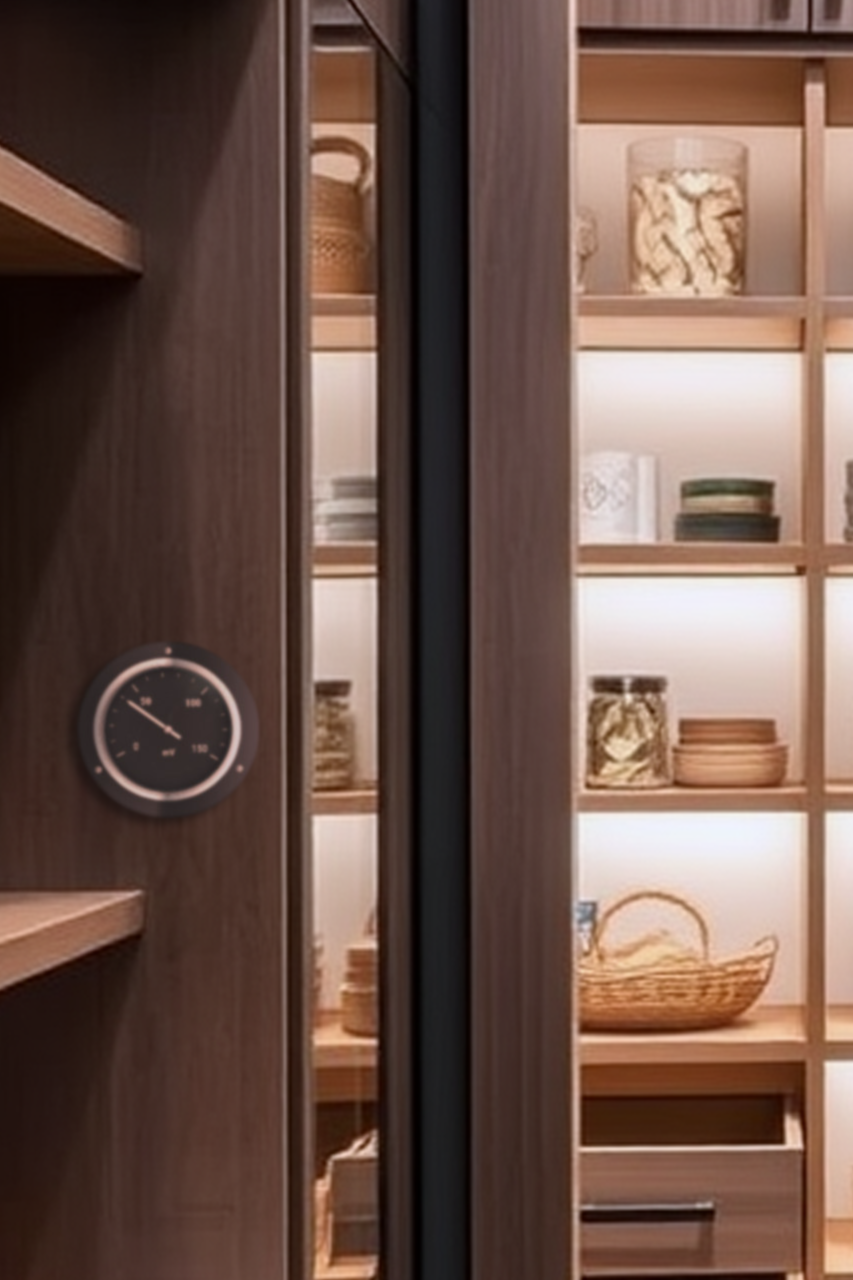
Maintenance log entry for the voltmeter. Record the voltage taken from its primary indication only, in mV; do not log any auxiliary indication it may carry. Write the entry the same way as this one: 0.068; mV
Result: 40; mV
